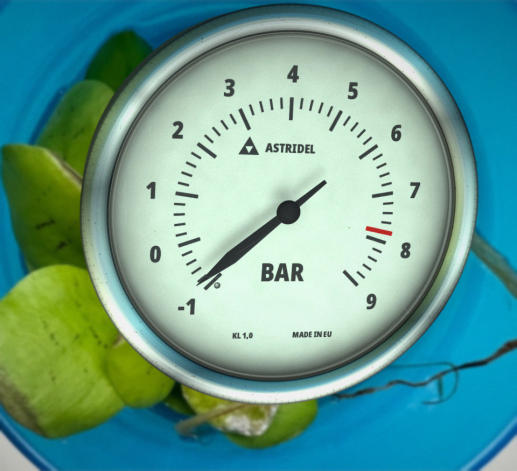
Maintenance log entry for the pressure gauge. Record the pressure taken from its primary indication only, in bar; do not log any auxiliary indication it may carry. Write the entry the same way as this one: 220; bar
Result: -0.8; bar
